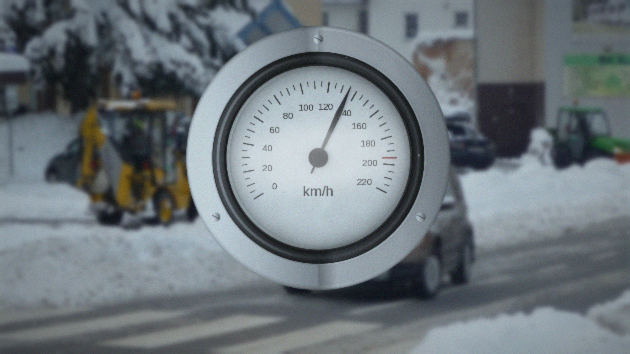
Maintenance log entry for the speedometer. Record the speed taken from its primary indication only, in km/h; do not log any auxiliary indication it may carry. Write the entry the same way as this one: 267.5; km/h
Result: 135; km/h
